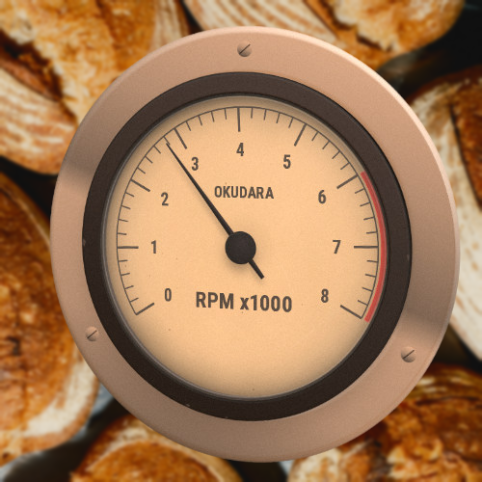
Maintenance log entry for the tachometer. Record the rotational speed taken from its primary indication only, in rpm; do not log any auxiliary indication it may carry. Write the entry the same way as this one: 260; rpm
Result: 2800; rpm
